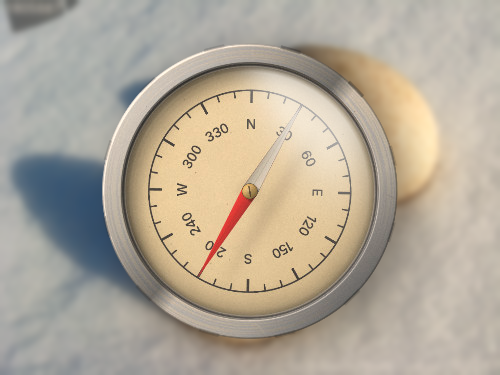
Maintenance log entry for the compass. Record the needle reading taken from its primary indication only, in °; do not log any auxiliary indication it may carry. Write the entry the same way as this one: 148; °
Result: 210; °
